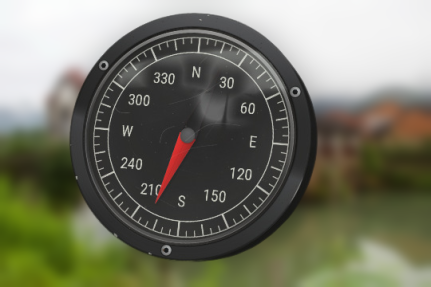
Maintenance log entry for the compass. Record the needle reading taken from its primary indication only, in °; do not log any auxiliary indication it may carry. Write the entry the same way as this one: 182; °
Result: 200; °
